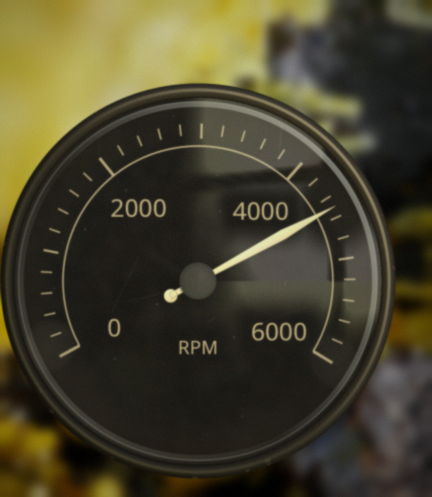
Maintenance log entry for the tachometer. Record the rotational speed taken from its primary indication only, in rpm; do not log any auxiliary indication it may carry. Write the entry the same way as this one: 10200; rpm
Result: 4500; rpm
